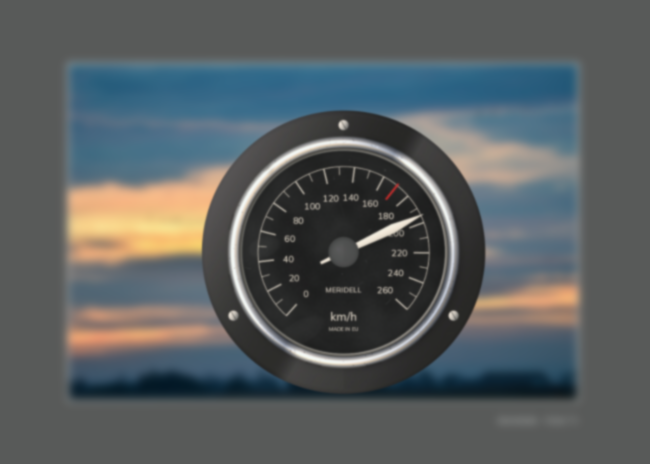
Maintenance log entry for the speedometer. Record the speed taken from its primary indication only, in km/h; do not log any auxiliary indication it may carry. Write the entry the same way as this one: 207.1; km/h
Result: 195; km/h
